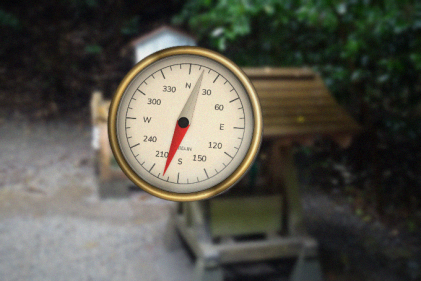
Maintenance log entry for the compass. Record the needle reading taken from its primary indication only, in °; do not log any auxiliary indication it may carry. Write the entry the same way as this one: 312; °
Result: 195; °
